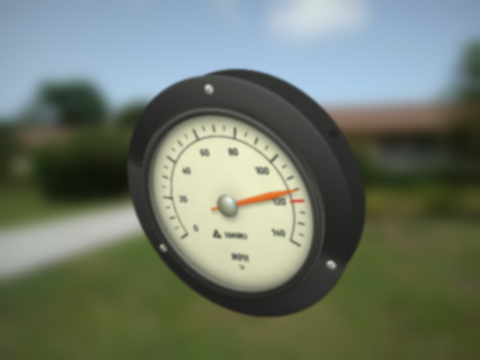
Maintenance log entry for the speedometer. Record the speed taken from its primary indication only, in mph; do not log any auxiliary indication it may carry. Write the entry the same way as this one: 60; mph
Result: 115; mph
